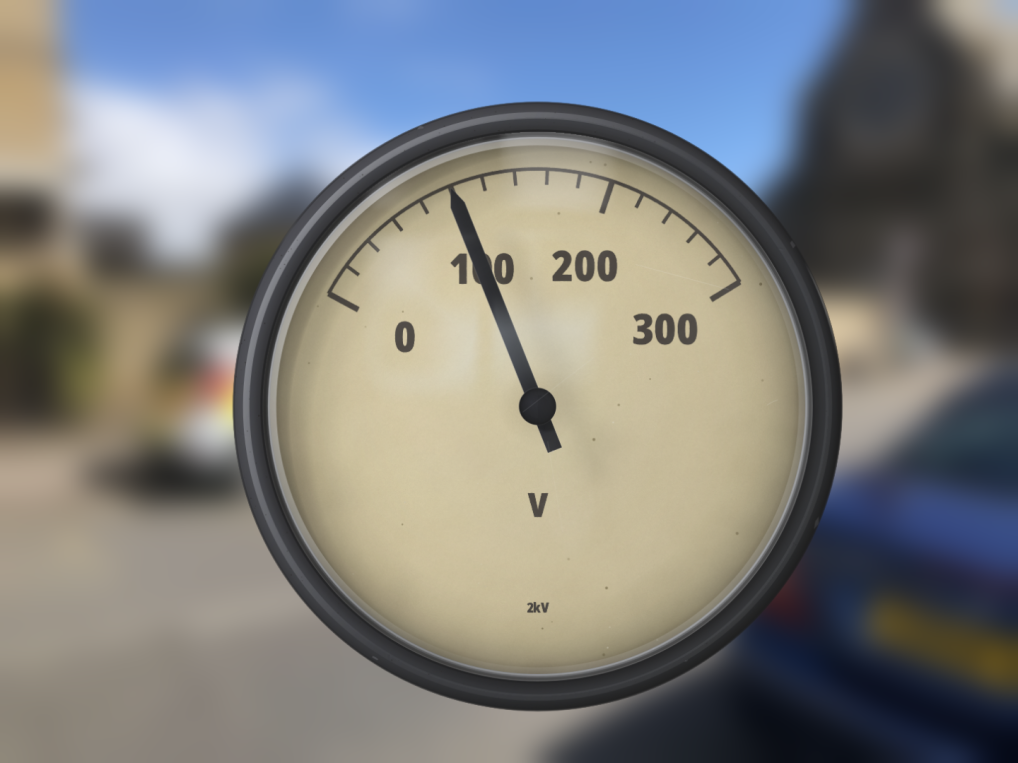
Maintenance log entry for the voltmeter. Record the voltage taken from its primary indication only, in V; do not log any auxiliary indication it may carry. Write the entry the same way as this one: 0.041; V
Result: 100; V
